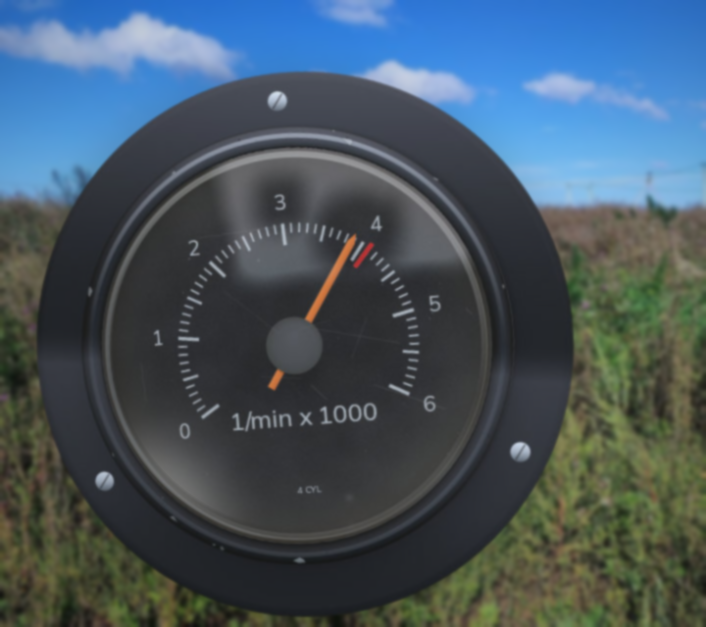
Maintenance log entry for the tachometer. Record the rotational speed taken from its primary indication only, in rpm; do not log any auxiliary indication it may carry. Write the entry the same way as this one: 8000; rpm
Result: 3900; rpm
